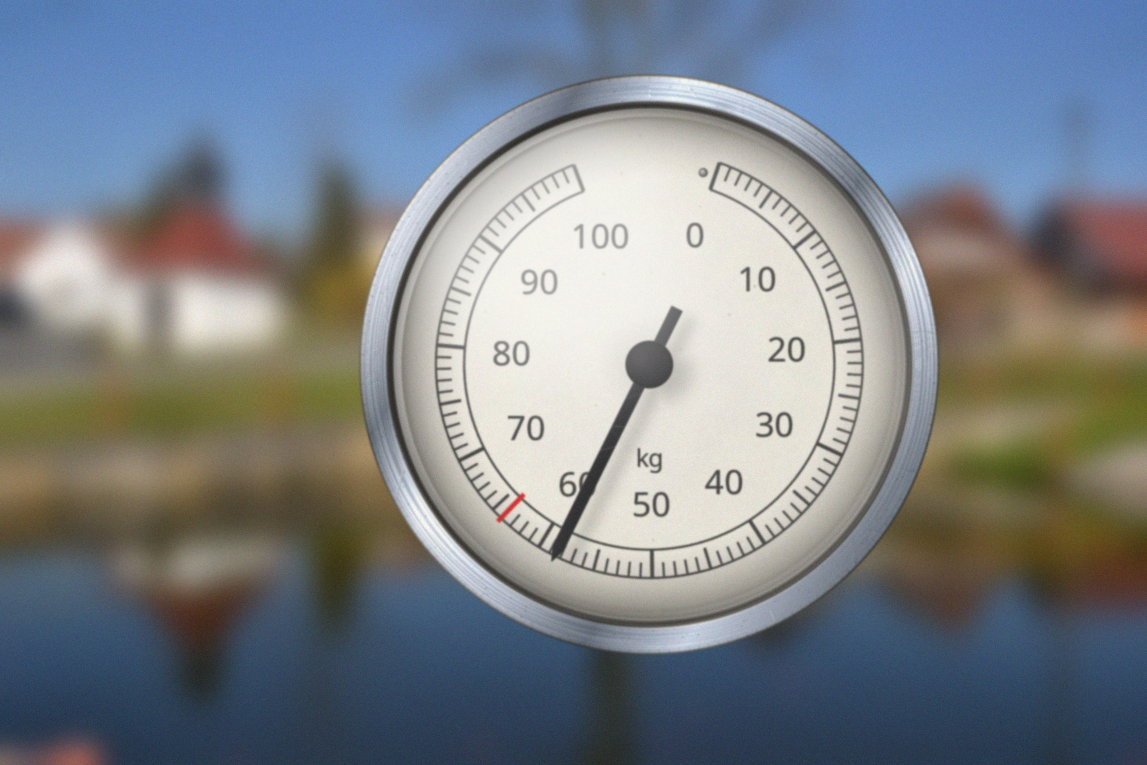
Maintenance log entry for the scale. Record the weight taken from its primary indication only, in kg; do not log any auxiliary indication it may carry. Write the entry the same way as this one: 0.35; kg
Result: 58.5; kg
